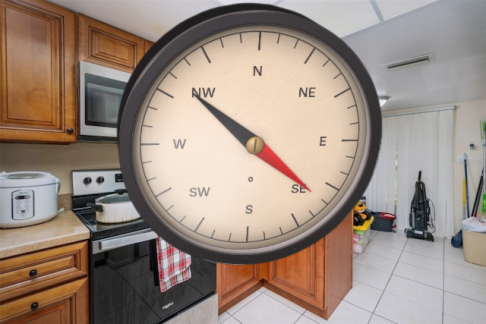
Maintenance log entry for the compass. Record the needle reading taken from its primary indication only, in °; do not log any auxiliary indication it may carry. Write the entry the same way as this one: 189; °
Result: 130; °
